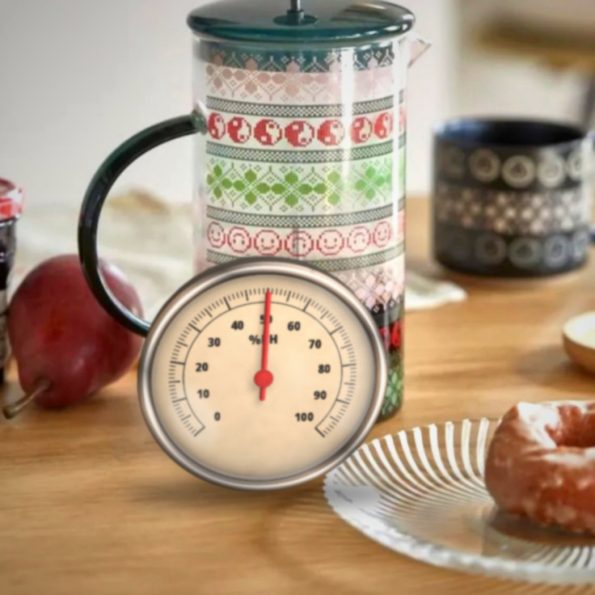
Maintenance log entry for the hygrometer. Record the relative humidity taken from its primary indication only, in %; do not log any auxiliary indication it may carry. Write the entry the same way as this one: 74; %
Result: 50; %
